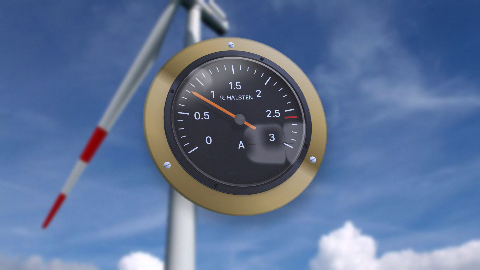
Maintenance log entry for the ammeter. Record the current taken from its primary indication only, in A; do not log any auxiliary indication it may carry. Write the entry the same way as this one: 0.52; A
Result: 0.8; A
